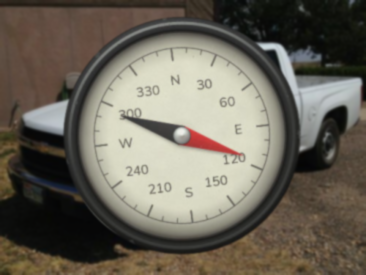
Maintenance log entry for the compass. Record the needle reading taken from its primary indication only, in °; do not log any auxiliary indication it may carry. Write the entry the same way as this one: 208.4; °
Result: 115; °
